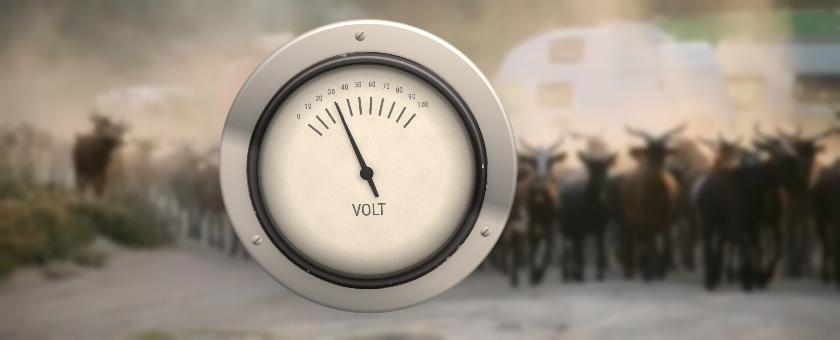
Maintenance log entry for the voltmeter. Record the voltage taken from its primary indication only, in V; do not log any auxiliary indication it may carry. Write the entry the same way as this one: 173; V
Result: 30; V
